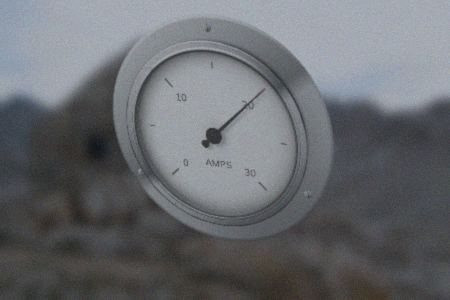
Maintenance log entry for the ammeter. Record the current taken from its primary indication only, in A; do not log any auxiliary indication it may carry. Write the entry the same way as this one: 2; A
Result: 20; A
